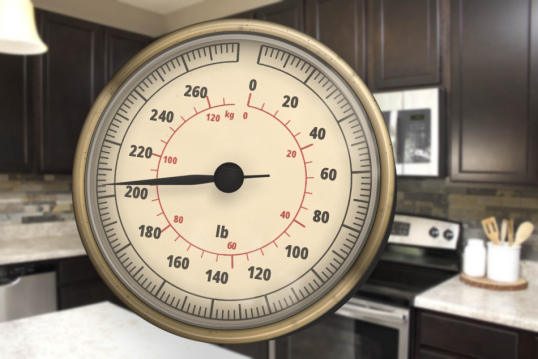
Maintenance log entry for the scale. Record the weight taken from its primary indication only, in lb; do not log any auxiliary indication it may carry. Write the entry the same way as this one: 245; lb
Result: 204; lb
